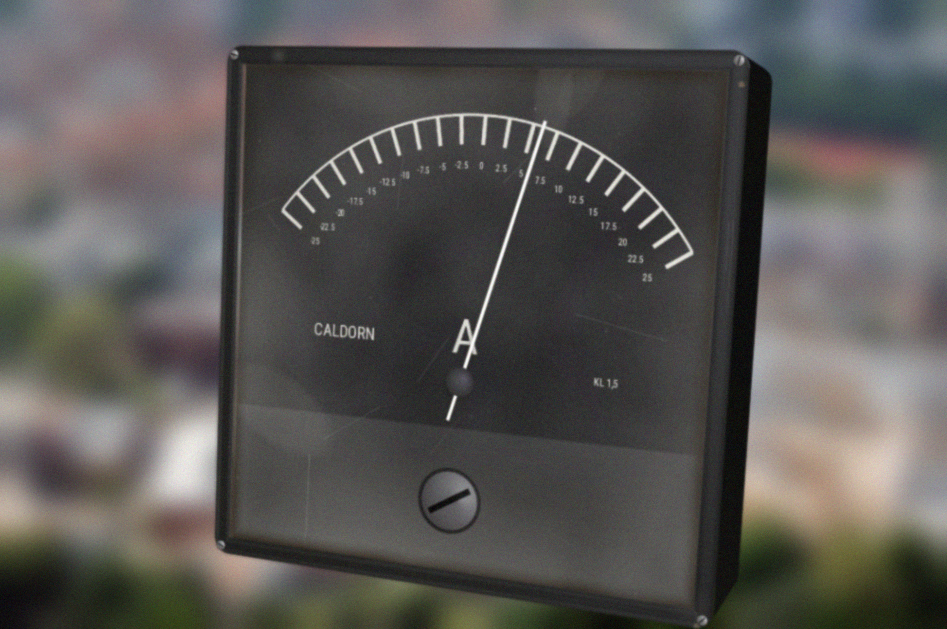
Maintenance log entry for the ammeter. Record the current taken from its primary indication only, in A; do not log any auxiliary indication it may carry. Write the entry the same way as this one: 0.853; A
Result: 6.25; A
